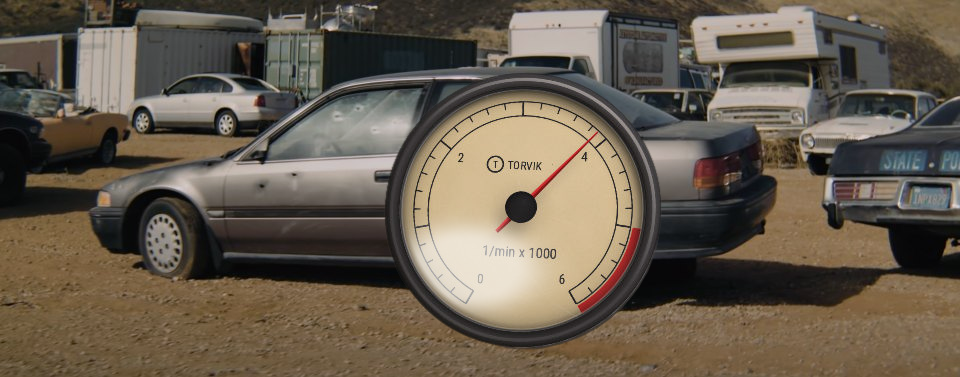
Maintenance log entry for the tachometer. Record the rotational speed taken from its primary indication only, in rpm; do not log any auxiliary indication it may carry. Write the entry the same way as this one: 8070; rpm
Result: 3900; rpm
